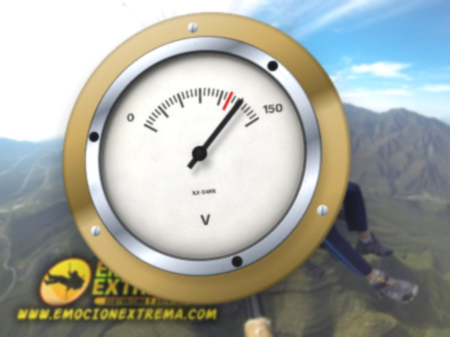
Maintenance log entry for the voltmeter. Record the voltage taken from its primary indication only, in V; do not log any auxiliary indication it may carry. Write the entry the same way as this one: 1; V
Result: 125; V
